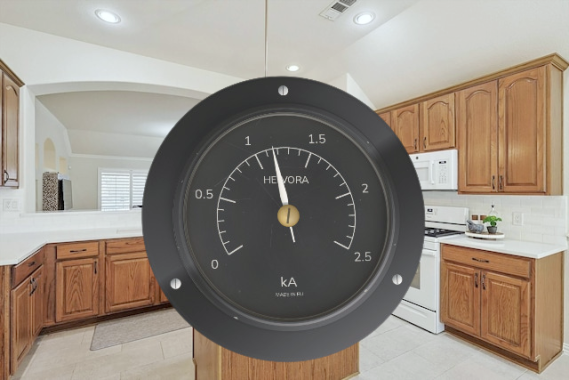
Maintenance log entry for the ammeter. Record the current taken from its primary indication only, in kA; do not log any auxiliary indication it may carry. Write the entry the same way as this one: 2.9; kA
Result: 1.15; kA
